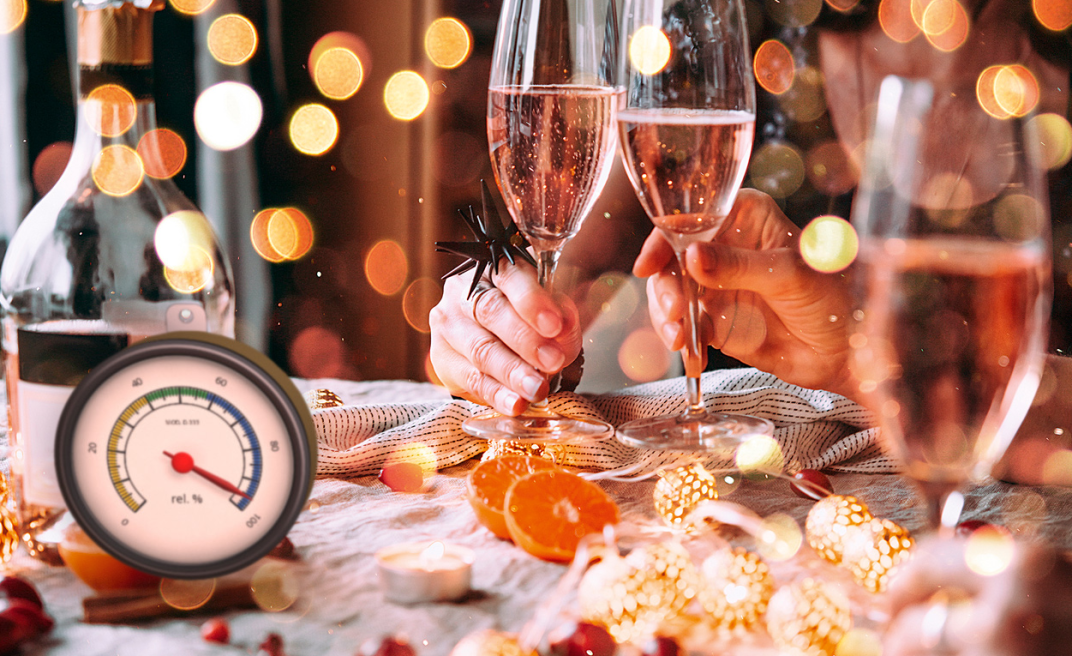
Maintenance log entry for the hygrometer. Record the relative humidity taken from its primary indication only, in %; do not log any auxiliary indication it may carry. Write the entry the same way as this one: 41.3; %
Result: 95; %
